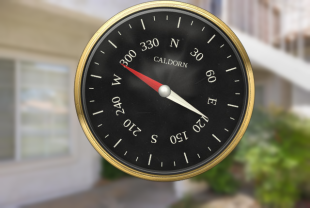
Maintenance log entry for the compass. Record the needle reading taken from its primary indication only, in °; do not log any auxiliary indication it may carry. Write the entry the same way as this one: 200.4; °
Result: 290; °
